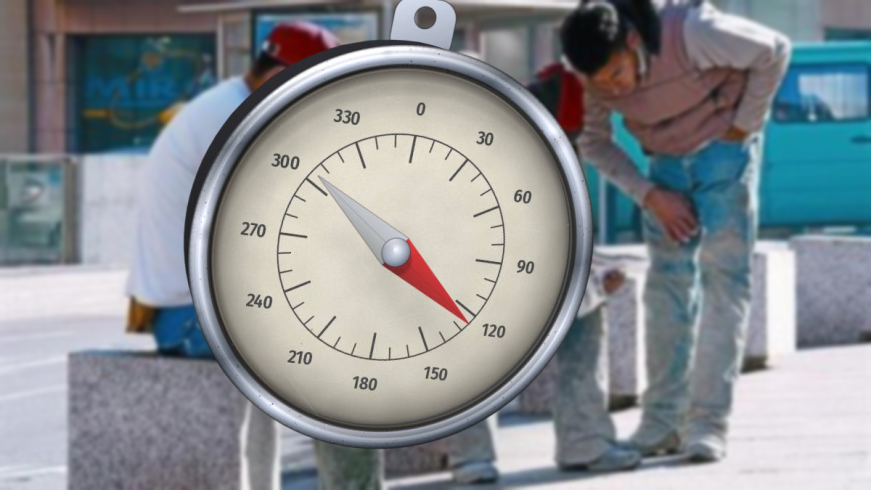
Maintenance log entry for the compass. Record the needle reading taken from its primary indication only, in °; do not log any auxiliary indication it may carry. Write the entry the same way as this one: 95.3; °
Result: 125; °
